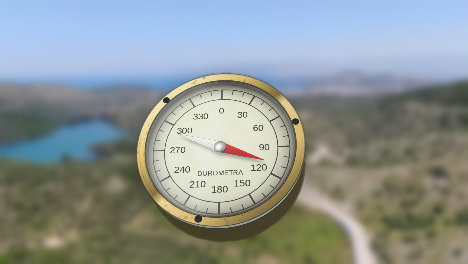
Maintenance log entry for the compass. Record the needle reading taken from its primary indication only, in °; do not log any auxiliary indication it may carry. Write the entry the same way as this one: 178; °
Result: 110; °
